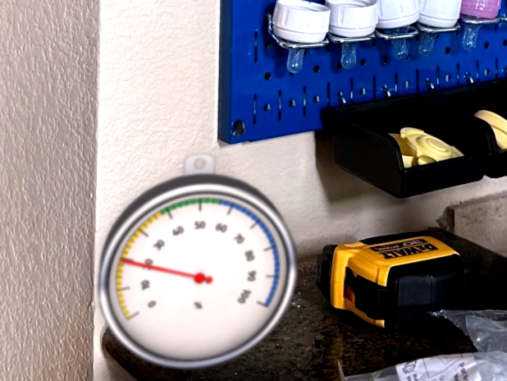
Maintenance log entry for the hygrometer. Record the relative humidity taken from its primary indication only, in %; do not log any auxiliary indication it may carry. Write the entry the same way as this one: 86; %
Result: 20; %
